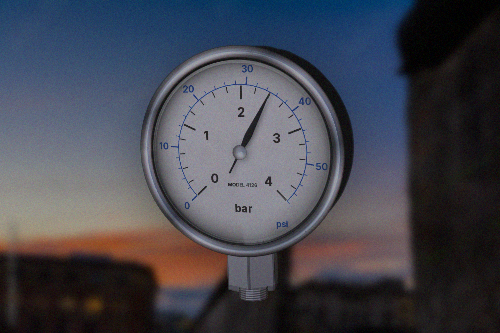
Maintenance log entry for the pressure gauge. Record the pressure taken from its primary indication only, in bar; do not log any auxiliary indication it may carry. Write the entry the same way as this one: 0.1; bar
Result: 2.4; bar
